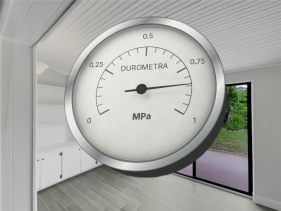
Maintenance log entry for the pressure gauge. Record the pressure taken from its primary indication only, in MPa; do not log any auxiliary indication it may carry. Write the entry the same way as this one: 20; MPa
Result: 0.85; MPa
